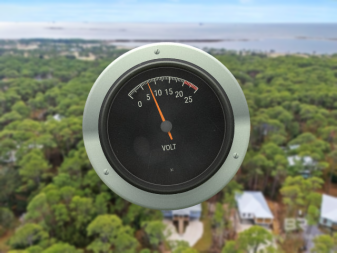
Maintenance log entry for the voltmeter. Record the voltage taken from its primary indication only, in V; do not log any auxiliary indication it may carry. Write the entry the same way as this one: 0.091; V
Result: 7.5; V
